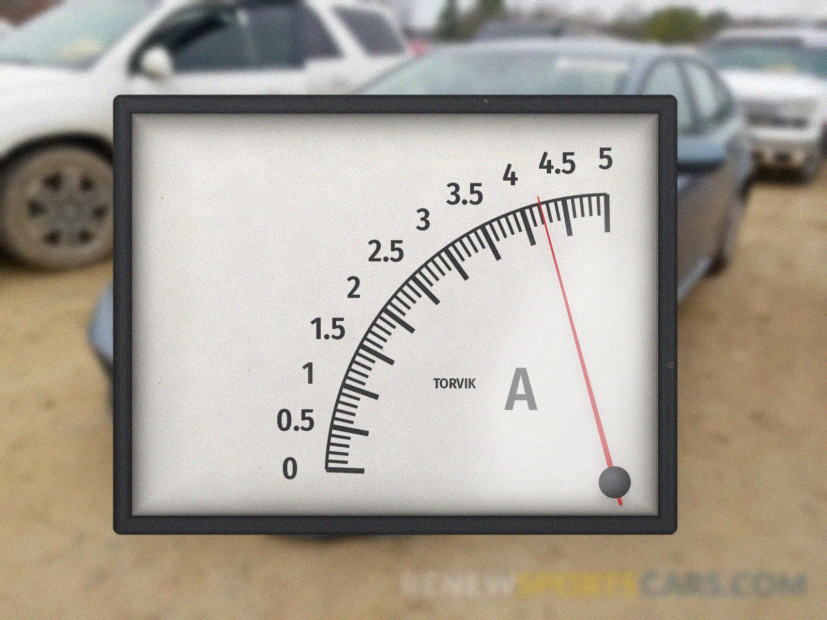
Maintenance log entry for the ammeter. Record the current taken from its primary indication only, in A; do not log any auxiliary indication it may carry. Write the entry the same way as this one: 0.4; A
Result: 4.2; A
